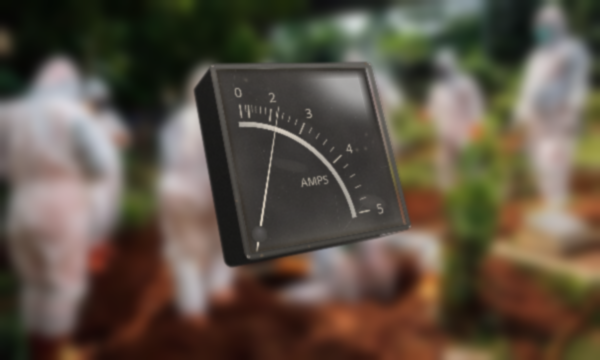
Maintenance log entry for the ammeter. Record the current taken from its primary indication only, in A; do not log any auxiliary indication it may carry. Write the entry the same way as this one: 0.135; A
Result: 2.2; A
